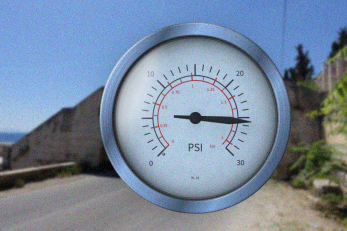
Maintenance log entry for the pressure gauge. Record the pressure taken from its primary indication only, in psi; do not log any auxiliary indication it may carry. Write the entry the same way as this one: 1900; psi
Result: 25.5; psi
